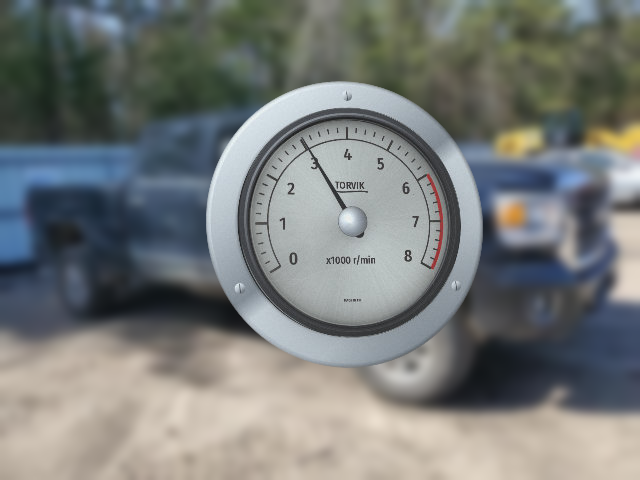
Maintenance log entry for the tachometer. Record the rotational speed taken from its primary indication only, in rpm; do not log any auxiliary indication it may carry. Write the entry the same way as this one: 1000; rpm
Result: 3000; rpm
